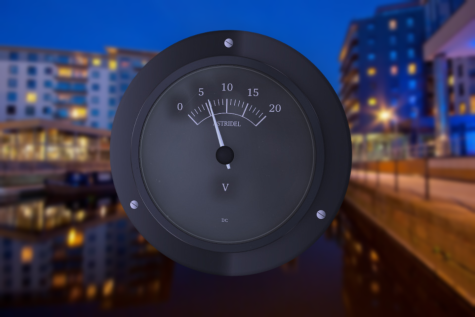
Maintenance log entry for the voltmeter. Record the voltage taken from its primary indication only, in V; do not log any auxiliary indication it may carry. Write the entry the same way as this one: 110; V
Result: 6; V
